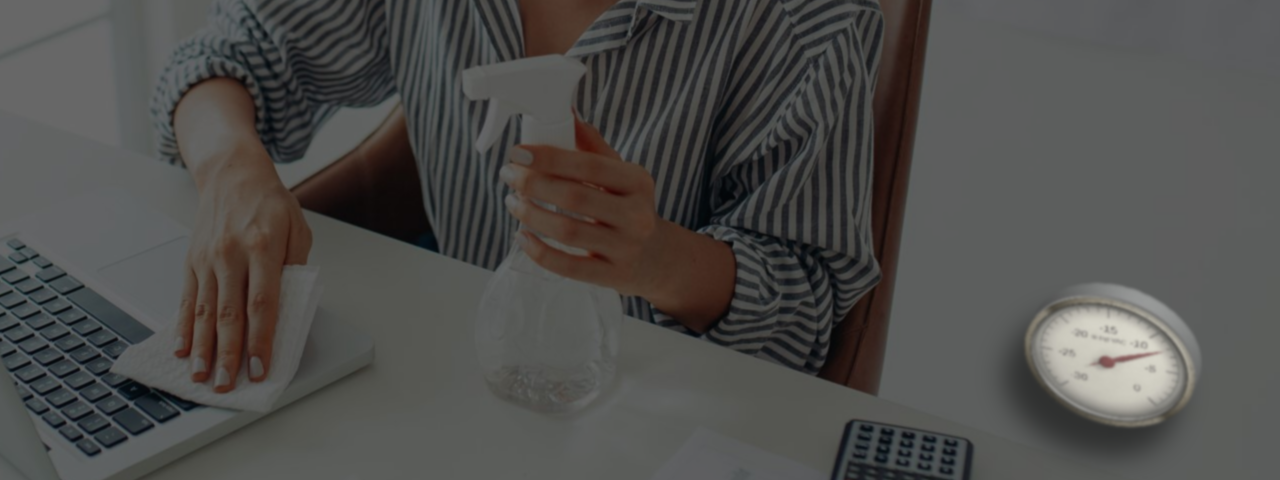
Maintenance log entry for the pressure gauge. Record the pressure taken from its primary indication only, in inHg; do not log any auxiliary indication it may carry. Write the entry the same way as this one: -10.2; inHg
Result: -8; inHg
